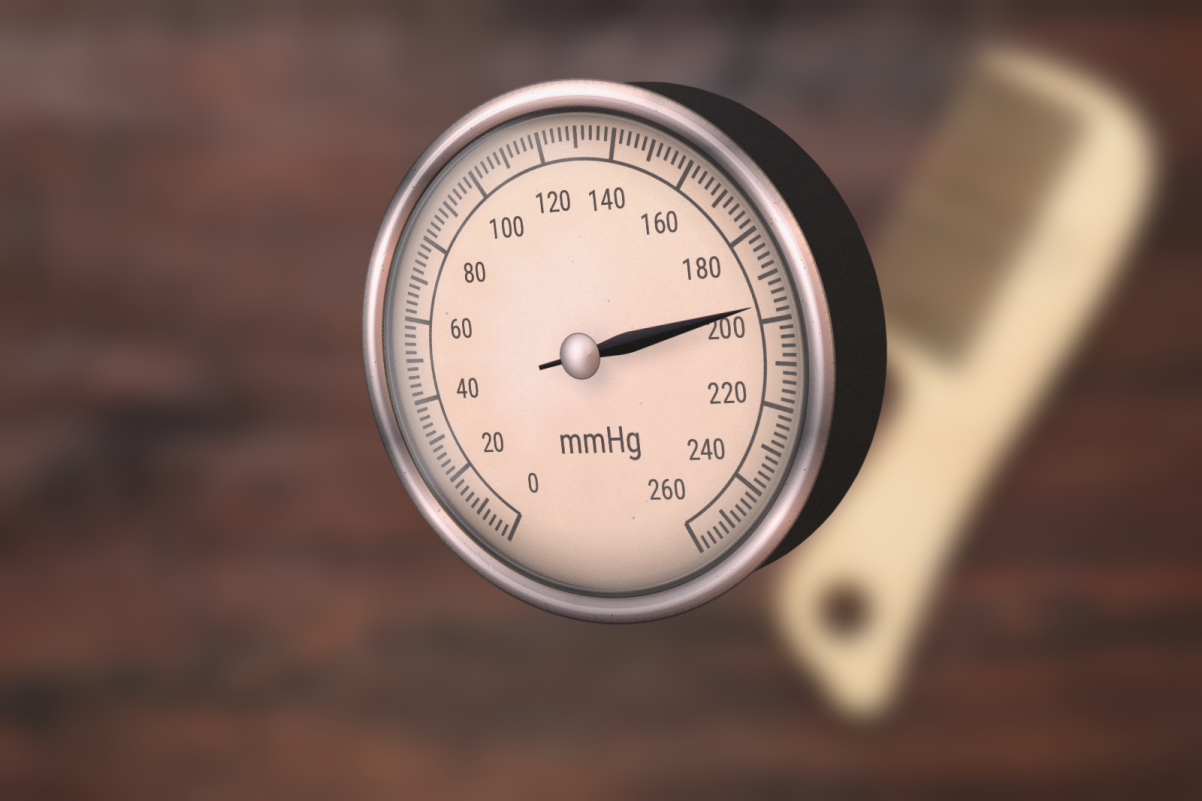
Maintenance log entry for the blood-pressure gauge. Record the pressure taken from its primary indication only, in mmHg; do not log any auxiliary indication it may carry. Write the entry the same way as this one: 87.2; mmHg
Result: 196; mmHg
